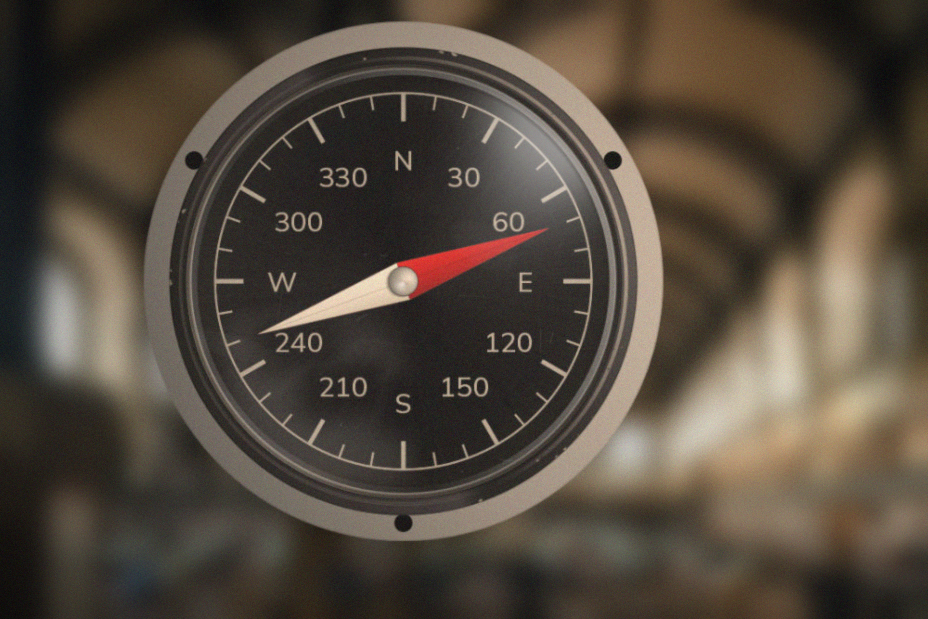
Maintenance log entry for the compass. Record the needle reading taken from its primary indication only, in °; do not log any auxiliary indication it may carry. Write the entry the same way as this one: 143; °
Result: 70; °
